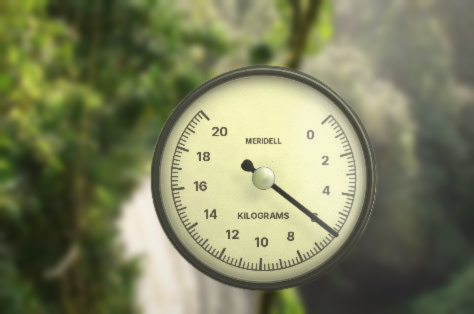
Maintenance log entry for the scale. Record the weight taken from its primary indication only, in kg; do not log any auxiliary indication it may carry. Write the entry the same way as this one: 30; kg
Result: 6; kg
